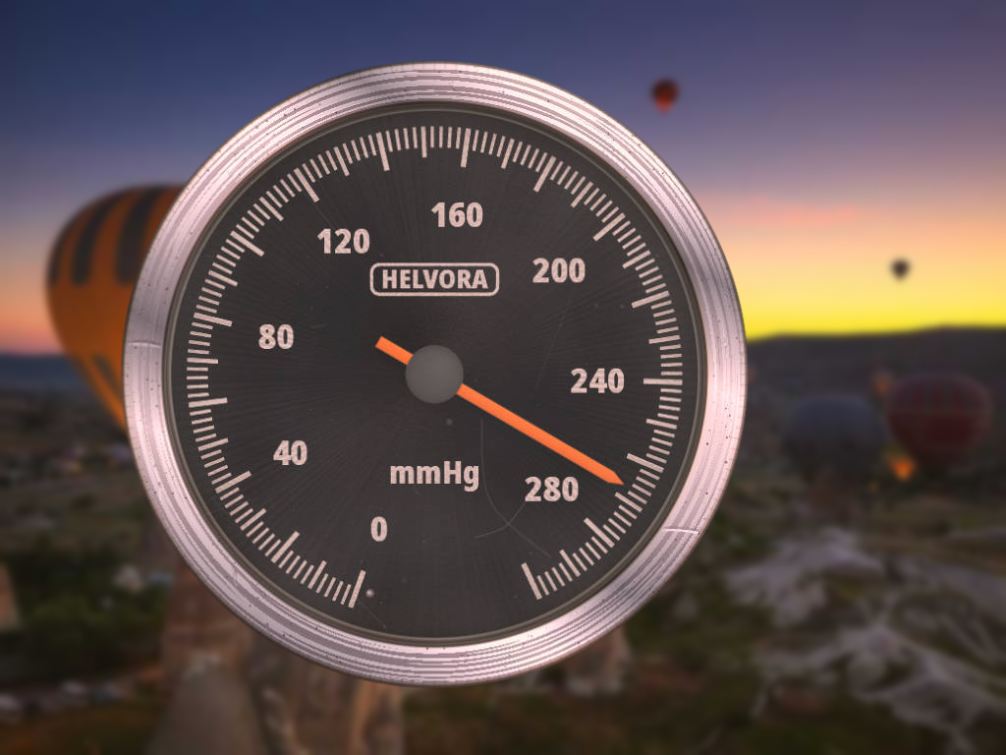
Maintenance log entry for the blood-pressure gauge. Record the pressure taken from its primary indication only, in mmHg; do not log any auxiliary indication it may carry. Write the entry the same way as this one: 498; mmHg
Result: 267; mmHg
